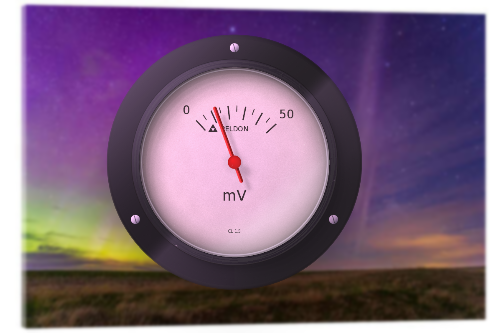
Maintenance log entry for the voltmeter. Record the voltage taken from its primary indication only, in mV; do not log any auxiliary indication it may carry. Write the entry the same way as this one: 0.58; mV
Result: 12.5; mV
